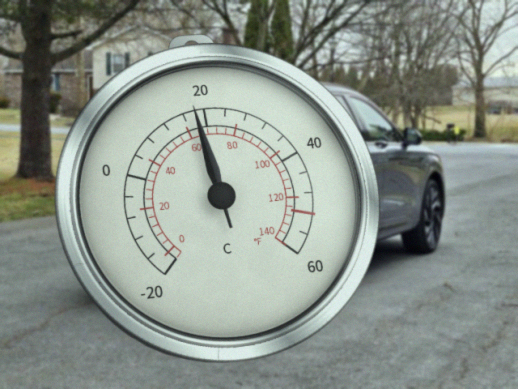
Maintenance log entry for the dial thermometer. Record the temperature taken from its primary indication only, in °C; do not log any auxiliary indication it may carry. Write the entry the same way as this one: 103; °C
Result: 18; °C
